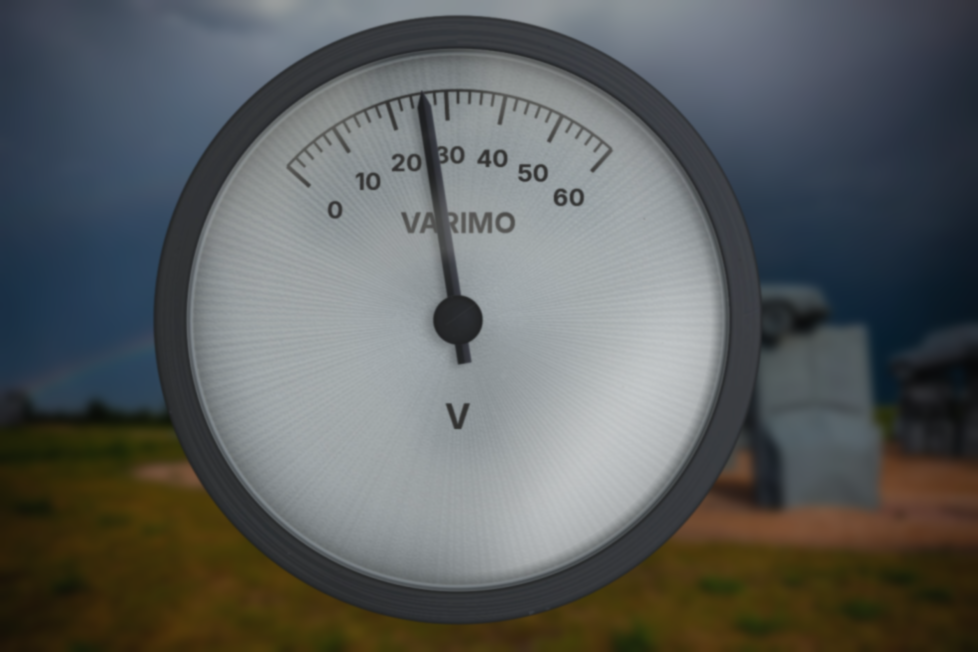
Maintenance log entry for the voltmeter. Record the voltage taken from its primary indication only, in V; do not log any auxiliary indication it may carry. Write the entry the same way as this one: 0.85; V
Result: 26; V
